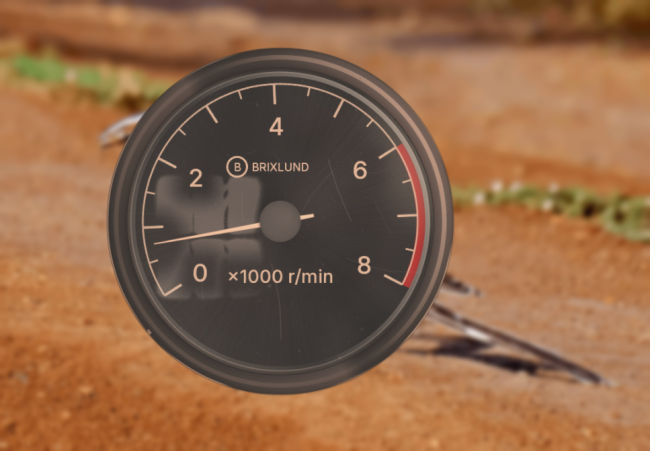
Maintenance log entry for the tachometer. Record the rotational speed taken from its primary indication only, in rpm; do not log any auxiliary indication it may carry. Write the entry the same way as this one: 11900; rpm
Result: 750; rpm
